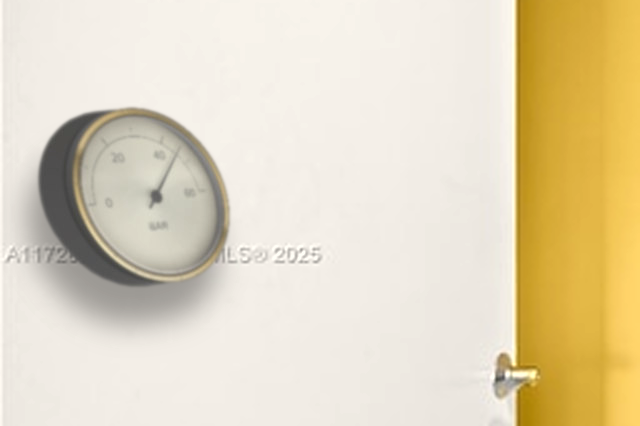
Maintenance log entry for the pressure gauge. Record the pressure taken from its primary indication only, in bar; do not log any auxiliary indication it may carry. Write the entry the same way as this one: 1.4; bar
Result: 45; bar
